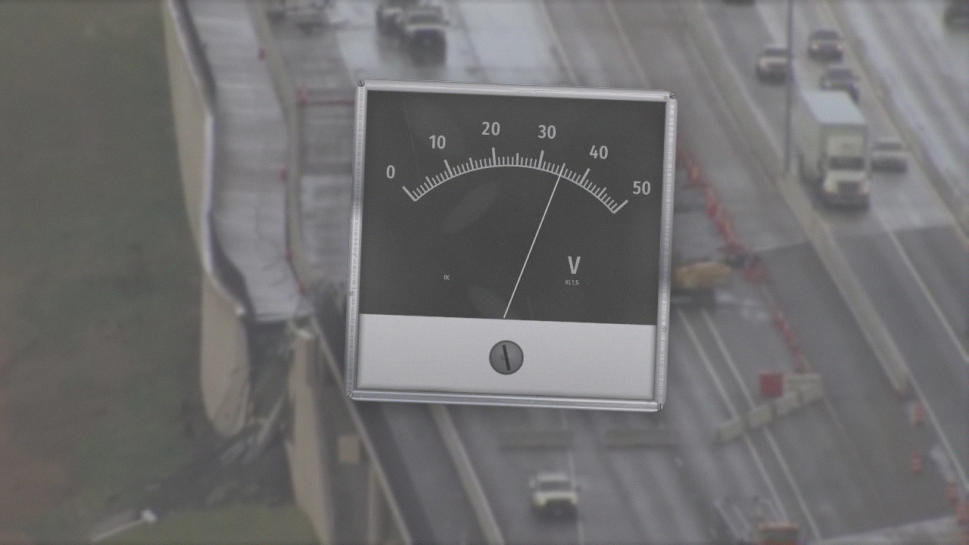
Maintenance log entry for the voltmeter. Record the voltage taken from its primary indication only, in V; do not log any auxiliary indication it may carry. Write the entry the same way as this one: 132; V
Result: 35; V
